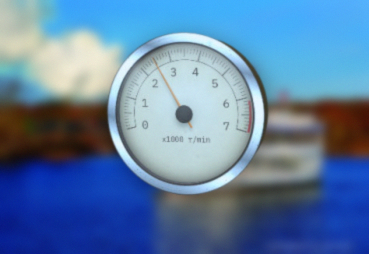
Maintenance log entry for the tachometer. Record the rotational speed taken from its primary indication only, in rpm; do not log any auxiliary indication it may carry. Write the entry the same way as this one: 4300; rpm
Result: 2500; rpm
